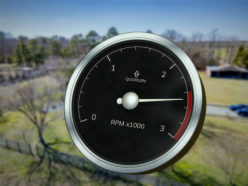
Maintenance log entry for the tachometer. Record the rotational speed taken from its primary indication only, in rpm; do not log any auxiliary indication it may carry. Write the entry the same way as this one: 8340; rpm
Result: 2500; rpm
